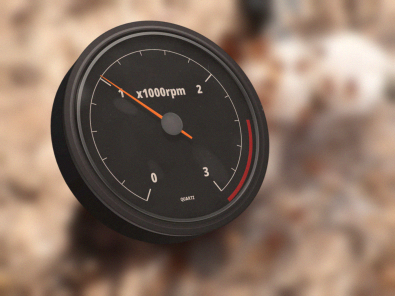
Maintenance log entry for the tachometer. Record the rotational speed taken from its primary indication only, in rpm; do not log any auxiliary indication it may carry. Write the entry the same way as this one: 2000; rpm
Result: 1000; rpm
